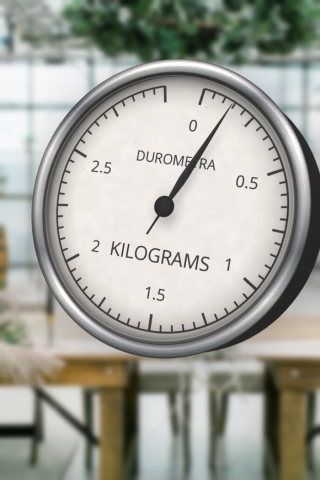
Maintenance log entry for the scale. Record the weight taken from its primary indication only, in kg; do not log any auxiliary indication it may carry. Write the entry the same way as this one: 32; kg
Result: 0.15; kg
